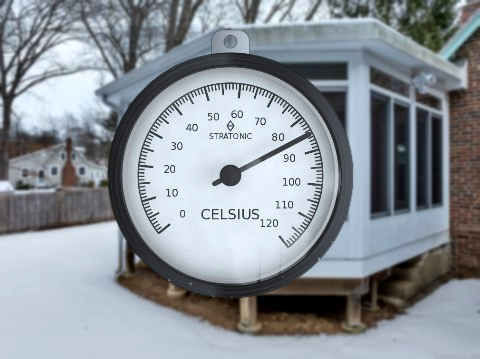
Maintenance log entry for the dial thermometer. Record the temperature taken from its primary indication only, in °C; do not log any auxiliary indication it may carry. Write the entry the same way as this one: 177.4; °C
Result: 85; °C
